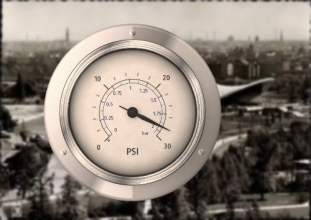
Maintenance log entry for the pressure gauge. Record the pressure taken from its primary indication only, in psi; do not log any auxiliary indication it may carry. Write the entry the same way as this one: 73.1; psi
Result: 28; psi
